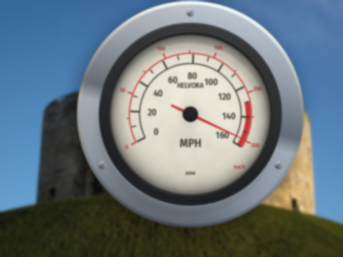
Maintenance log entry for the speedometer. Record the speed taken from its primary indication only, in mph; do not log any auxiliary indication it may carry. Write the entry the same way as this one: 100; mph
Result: 155; mph
